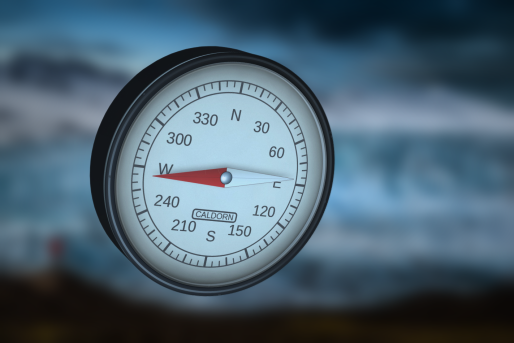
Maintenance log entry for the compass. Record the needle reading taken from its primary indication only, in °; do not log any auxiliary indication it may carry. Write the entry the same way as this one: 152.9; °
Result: 265; °
